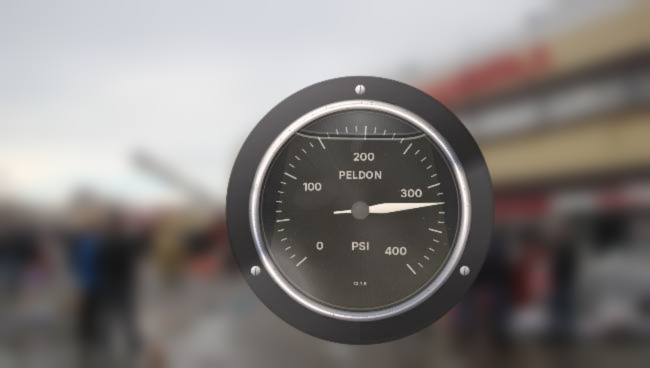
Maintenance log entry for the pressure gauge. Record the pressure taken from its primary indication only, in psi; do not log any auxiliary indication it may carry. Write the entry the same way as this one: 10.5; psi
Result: 320; psi
